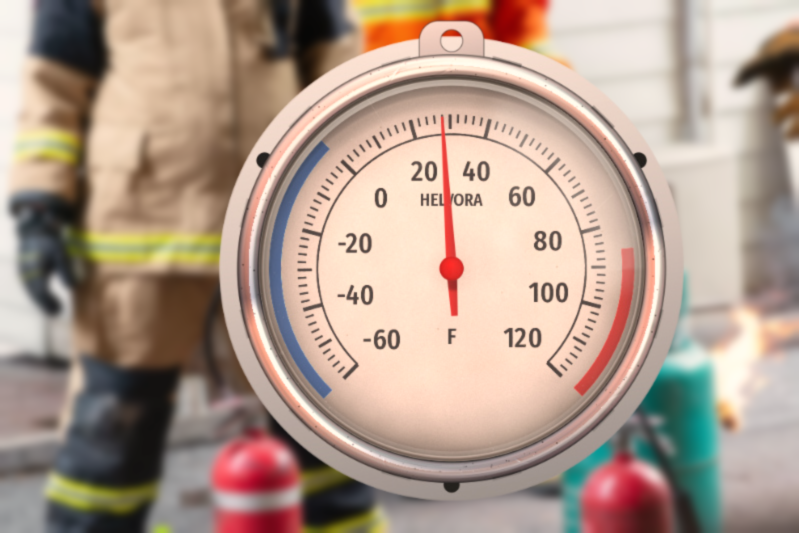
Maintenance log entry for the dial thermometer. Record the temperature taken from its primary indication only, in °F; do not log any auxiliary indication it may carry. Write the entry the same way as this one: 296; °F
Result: 28; °F
